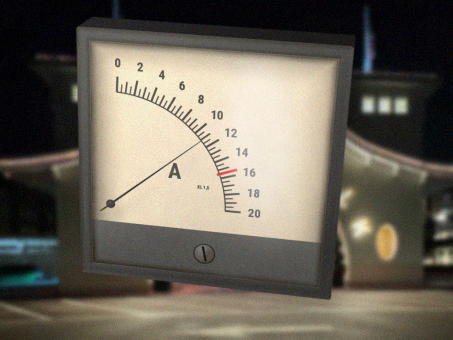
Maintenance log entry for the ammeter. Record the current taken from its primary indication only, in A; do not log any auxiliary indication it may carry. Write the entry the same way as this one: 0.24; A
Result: 11; A
